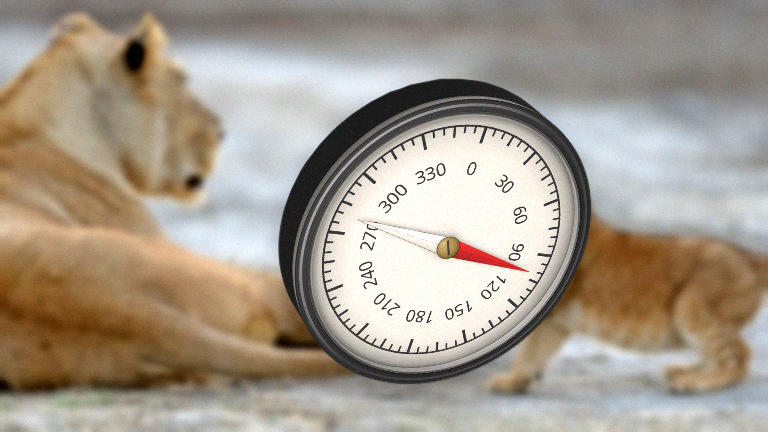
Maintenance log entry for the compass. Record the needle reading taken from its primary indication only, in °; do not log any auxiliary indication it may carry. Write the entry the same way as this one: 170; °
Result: 100; °
